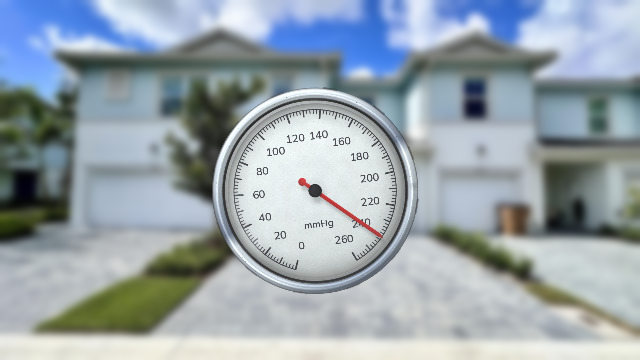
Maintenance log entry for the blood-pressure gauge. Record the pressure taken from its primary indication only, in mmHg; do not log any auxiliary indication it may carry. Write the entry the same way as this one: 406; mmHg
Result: 240; mmHg
